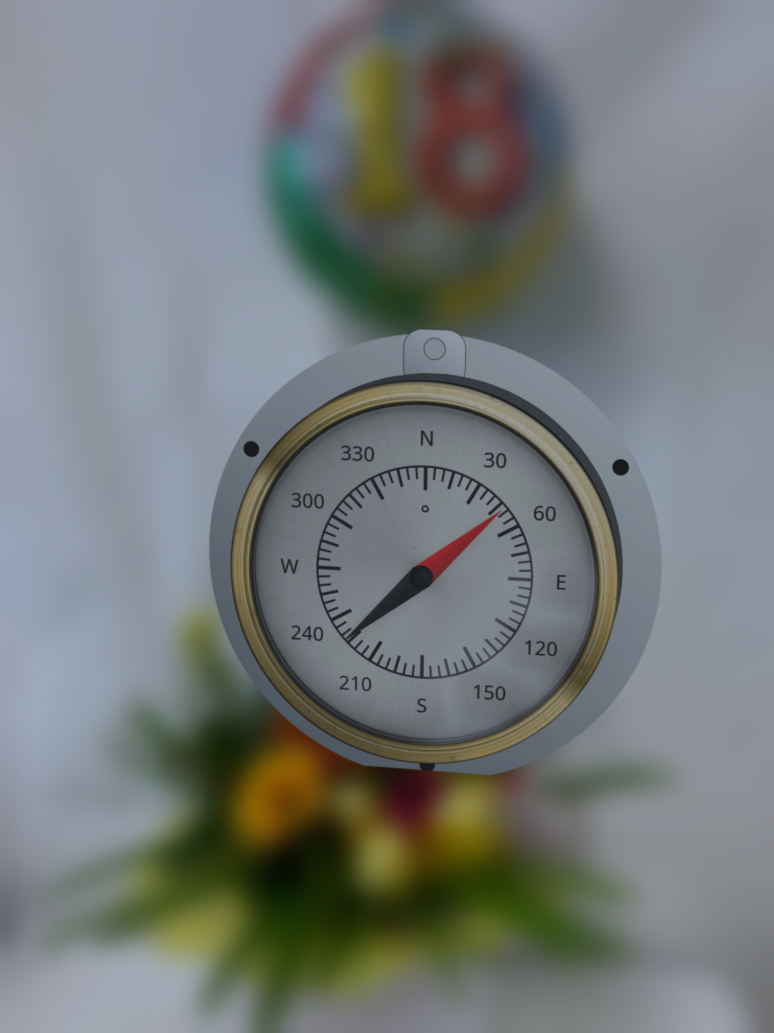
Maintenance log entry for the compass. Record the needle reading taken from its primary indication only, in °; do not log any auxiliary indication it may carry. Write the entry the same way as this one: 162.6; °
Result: 47.5; °
